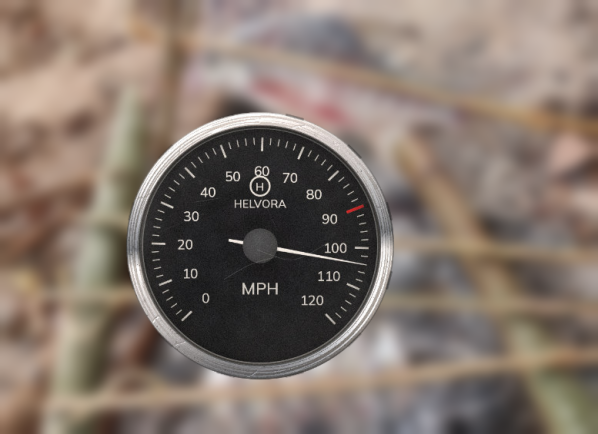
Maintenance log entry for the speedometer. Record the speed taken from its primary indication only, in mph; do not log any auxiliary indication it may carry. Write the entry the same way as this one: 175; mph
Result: 104; mph
